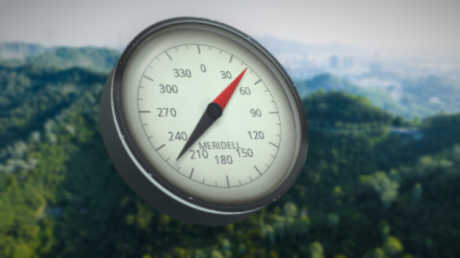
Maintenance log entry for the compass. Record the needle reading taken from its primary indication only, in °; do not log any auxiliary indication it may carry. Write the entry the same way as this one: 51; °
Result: 45; °
